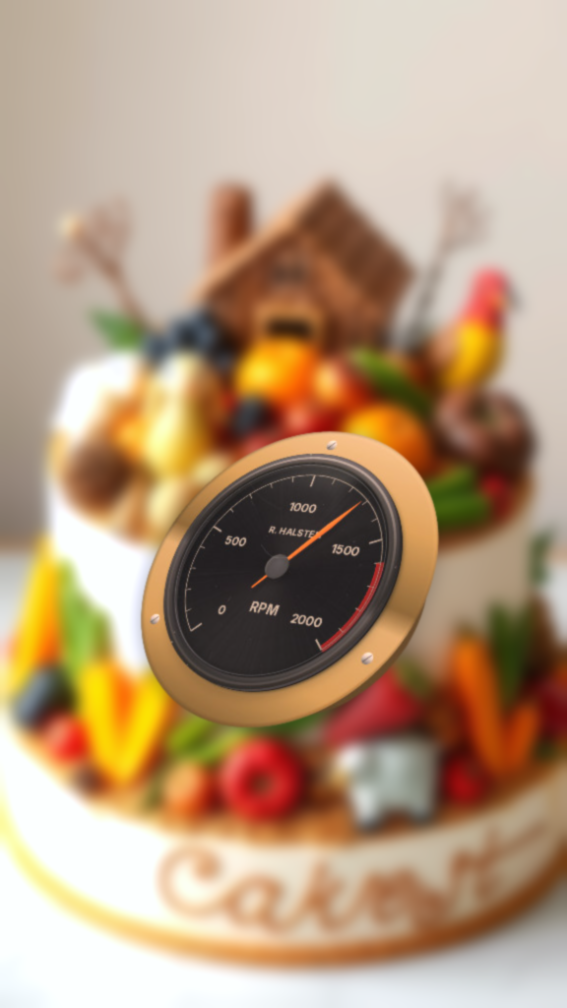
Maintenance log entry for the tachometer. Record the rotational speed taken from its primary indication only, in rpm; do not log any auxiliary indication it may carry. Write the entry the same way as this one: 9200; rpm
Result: 1300; rpm
